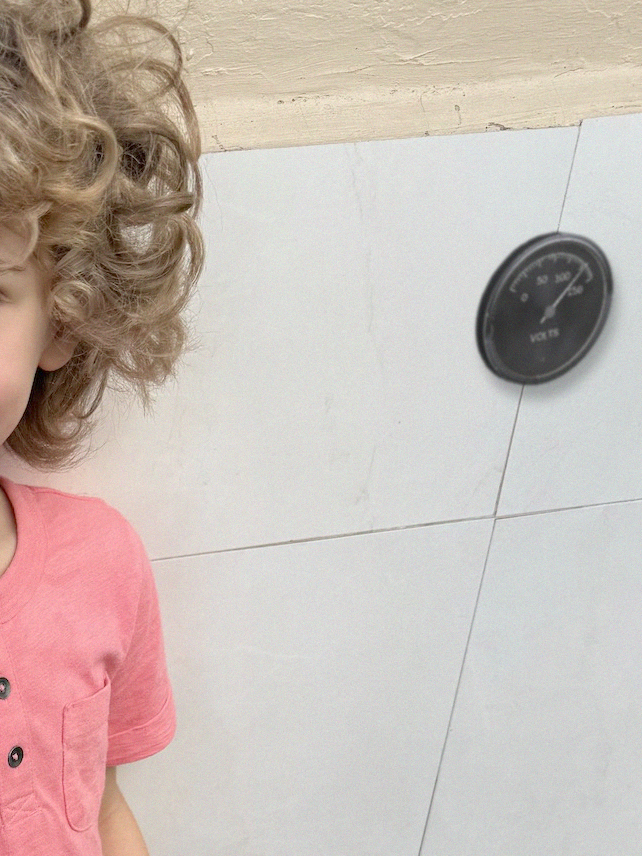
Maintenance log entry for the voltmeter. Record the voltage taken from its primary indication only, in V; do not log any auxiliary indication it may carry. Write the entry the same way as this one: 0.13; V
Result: 125; V
